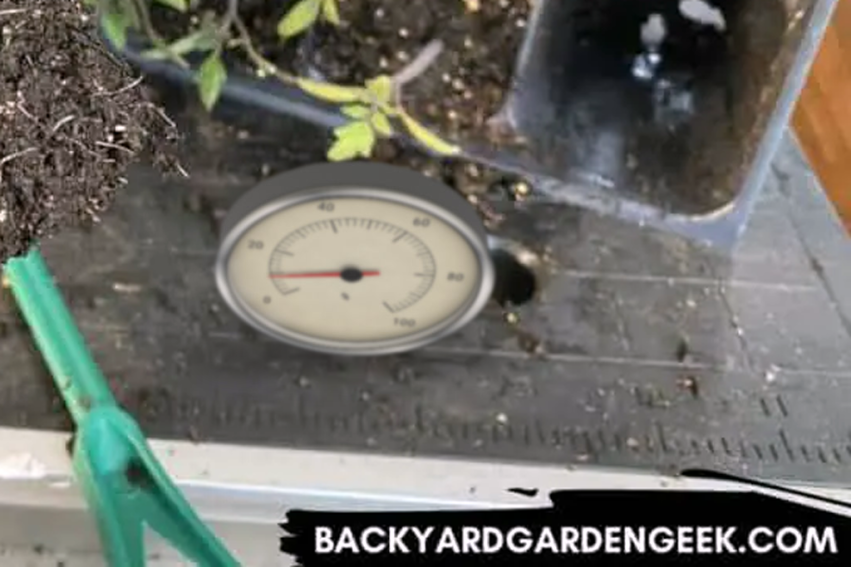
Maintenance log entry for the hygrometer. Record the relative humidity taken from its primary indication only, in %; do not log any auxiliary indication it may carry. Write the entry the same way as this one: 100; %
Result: 10; %
